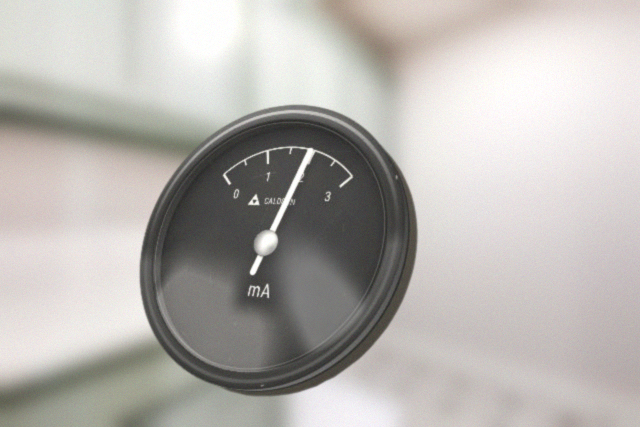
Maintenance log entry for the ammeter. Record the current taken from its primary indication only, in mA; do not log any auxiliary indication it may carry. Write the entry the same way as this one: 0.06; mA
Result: 2; mA
